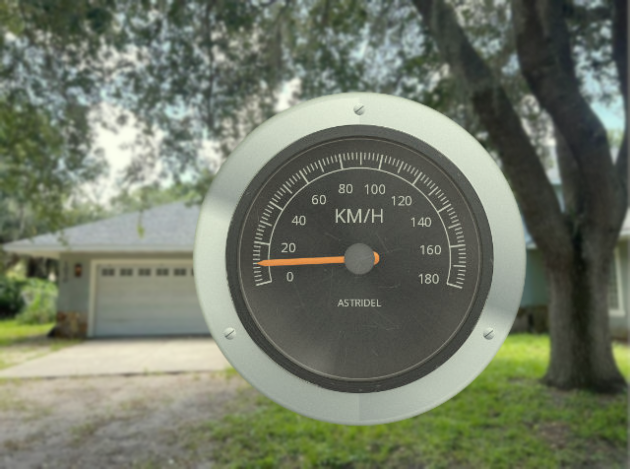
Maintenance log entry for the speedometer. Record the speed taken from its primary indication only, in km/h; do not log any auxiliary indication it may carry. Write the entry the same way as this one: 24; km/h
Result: 10; km/h
